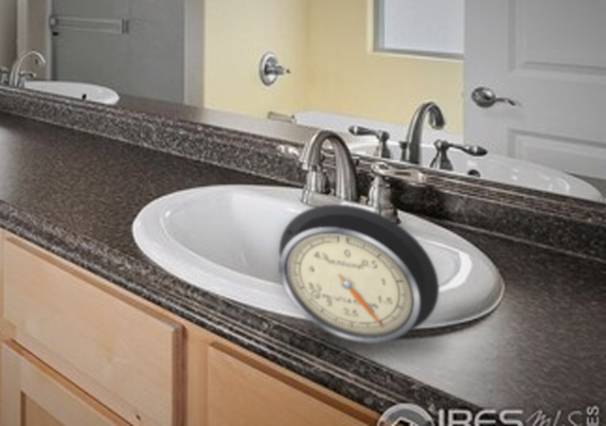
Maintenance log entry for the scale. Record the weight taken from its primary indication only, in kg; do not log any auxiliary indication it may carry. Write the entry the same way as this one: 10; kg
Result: 2; kg
